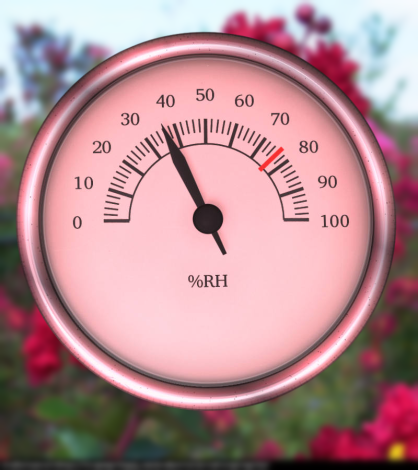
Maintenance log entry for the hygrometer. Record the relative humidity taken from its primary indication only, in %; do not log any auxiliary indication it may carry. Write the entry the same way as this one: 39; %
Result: 36; %
